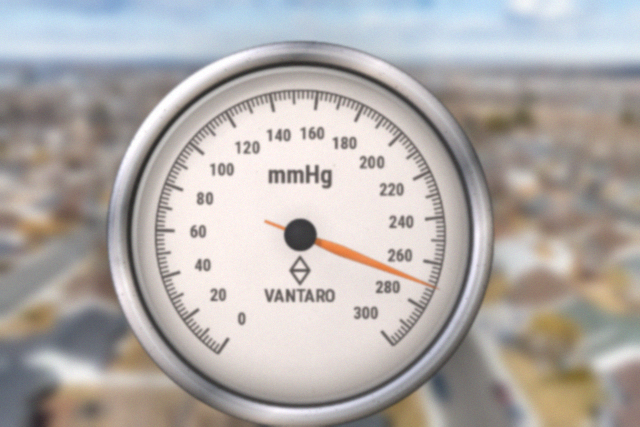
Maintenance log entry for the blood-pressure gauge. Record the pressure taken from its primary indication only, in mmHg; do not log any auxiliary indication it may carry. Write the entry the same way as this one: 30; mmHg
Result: 270; mmHg
